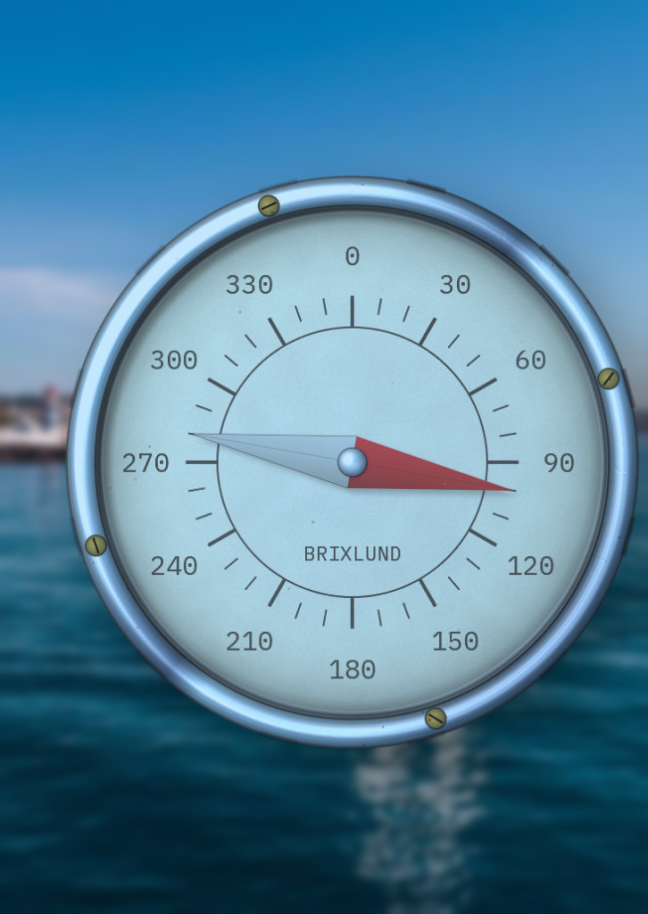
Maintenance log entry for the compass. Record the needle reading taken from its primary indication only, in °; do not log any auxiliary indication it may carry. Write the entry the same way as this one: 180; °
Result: 100; °
